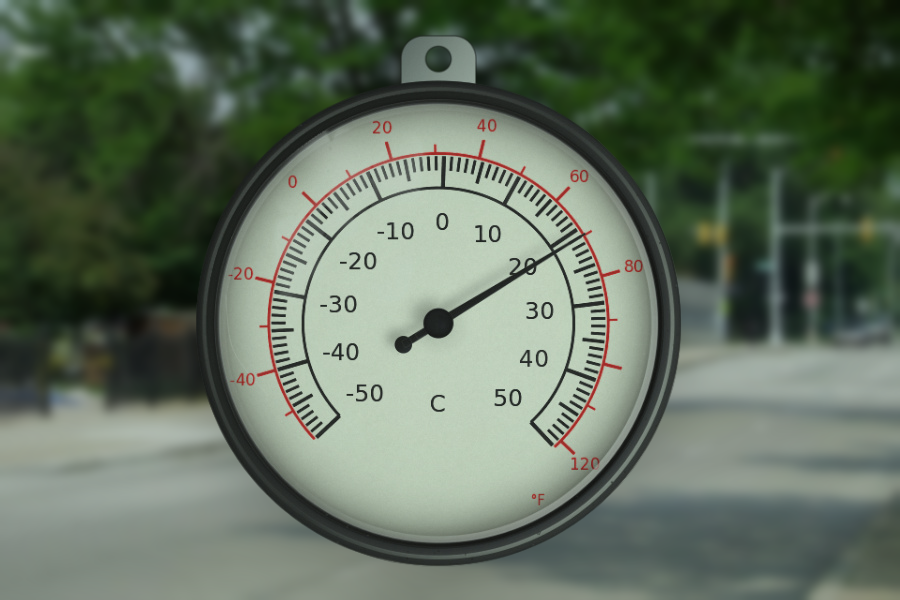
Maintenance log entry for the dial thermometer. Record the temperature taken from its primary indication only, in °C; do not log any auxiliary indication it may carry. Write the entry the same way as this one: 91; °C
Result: 21; °C
